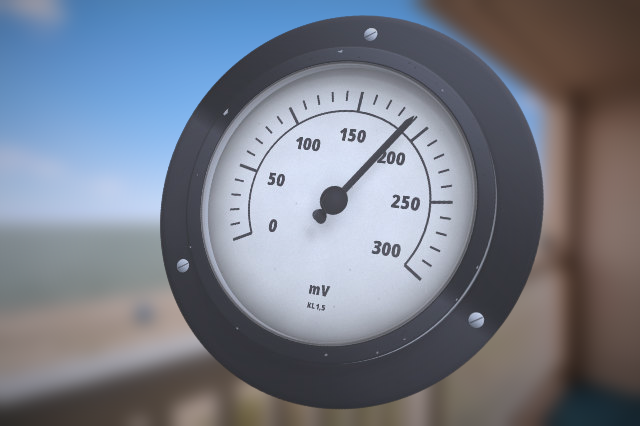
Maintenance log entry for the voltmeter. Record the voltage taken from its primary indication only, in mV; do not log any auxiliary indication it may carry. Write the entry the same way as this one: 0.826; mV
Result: 190; mV
